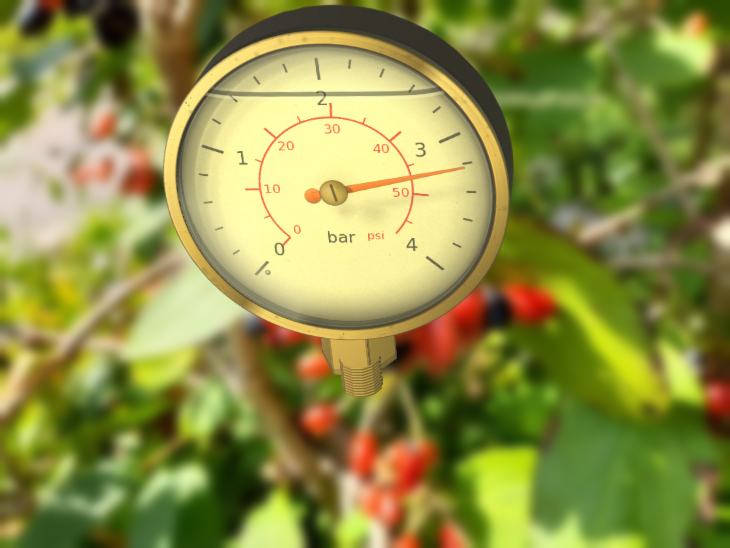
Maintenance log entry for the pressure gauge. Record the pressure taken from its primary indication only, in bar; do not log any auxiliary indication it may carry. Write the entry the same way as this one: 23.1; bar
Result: 3.2; bar
